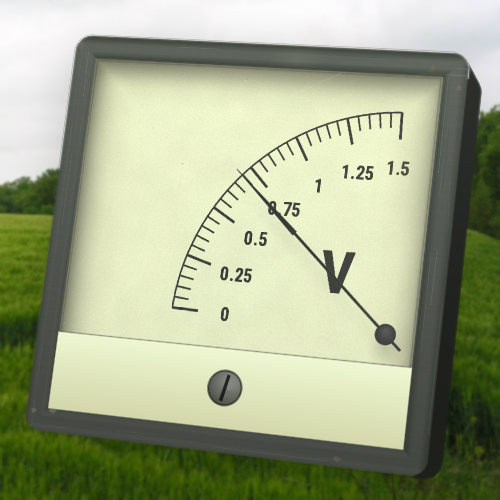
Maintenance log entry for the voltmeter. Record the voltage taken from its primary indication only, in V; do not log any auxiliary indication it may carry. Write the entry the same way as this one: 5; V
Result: 0.7; V
